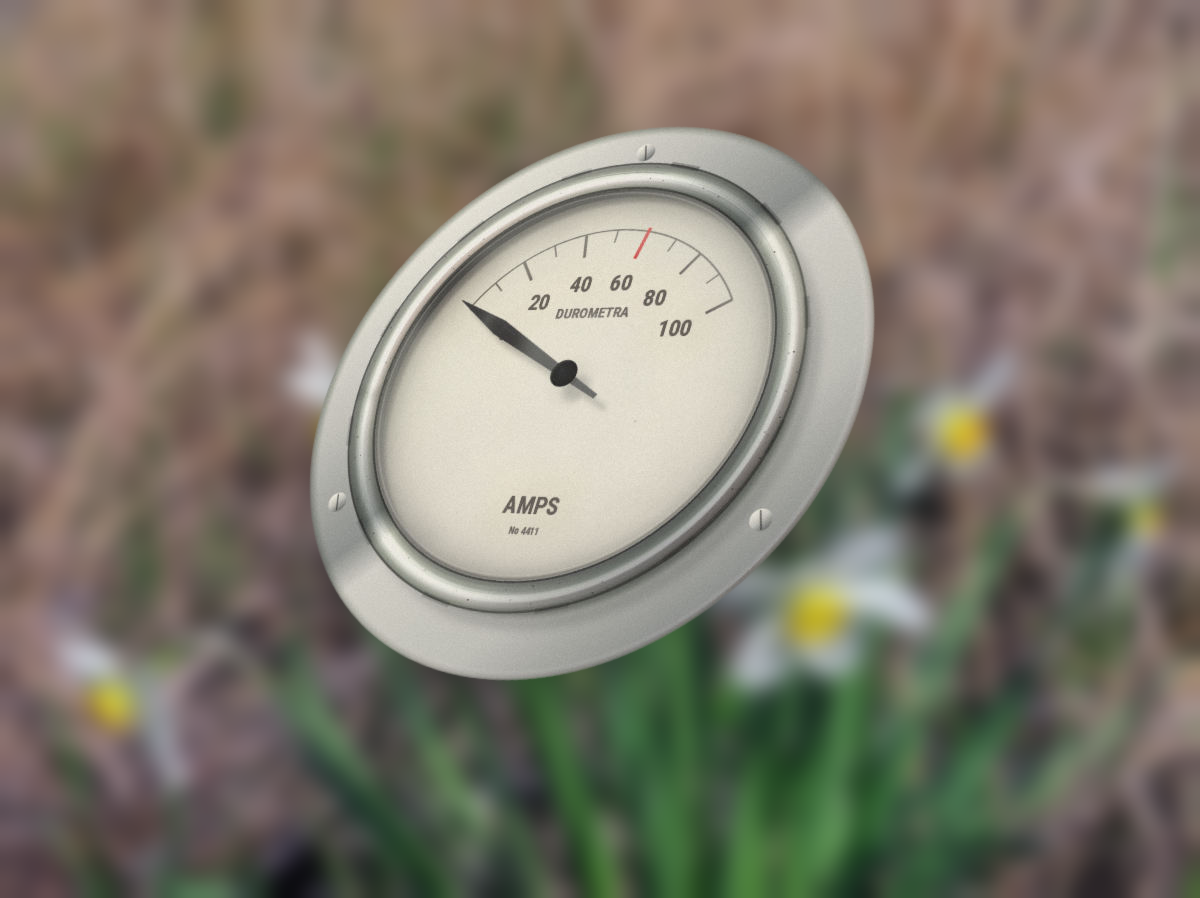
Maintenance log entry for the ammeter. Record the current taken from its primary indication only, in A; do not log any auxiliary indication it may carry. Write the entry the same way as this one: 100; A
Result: 0; A
